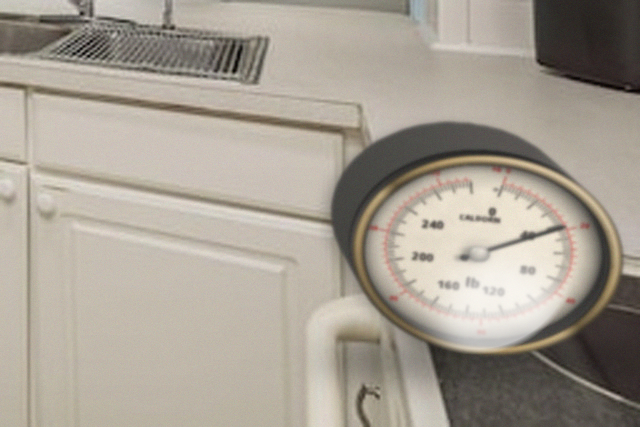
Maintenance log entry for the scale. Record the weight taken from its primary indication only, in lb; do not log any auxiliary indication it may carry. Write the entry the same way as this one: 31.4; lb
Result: 40; lb
